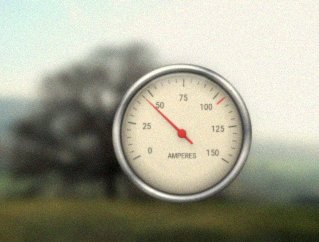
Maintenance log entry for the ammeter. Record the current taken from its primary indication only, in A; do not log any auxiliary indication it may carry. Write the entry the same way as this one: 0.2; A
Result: 45; A
